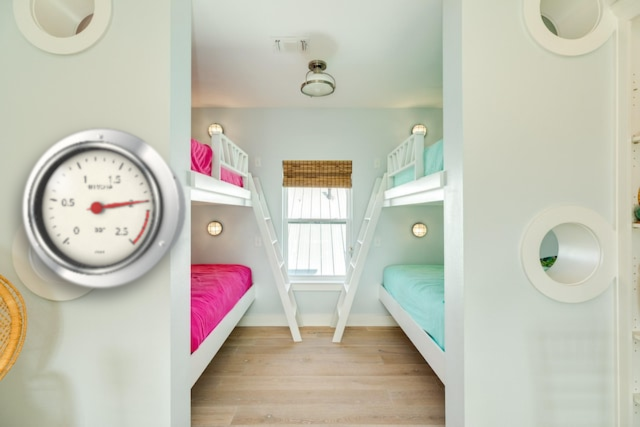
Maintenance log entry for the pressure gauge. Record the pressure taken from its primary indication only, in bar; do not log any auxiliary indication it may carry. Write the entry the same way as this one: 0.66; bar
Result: 2; bar
